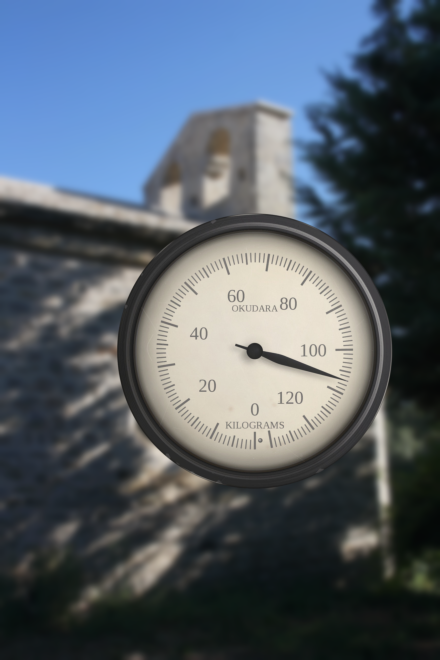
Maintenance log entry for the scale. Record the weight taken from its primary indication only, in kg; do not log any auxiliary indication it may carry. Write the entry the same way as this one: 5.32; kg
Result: 107; kg
